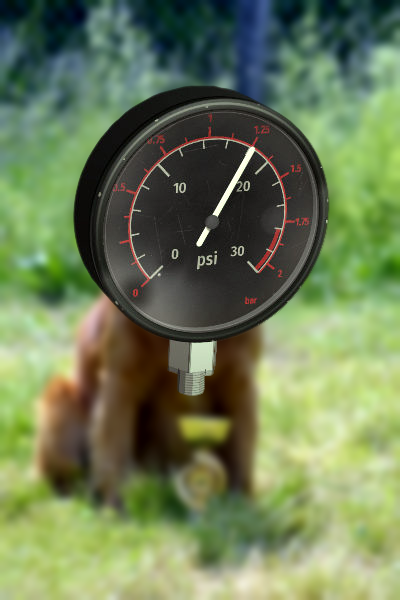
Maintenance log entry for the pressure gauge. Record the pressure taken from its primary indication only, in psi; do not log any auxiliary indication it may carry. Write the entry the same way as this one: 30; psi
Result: 18; psi
